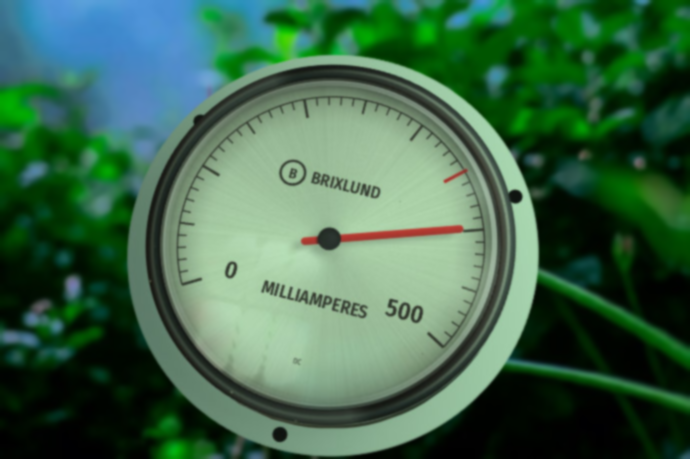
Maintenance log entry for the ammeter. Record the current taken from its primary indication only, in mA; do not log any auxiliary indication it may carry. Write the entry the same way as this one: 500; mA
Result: 400; mA
